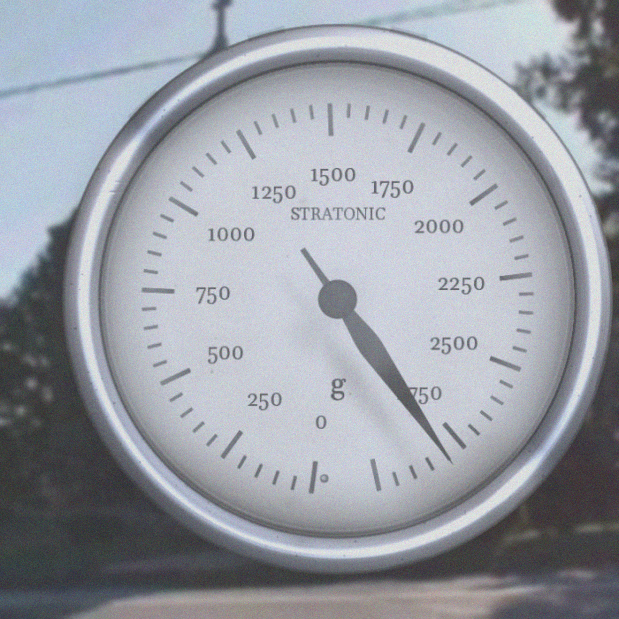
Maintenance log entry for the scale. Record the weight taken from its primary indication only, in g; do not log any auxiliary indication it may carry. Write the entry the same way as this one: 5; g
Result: 2800; g
